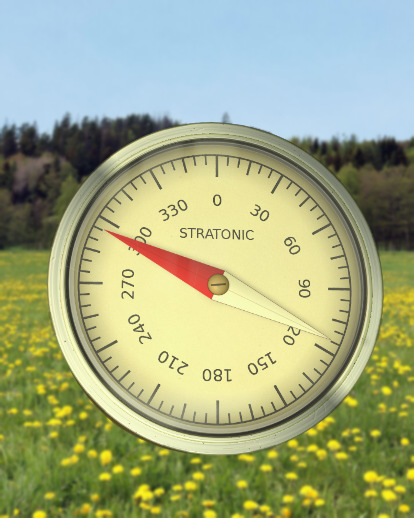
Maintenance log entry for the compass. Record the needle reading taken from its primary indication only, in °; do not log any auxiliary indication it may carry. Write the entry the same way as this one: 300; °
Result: 295; °
